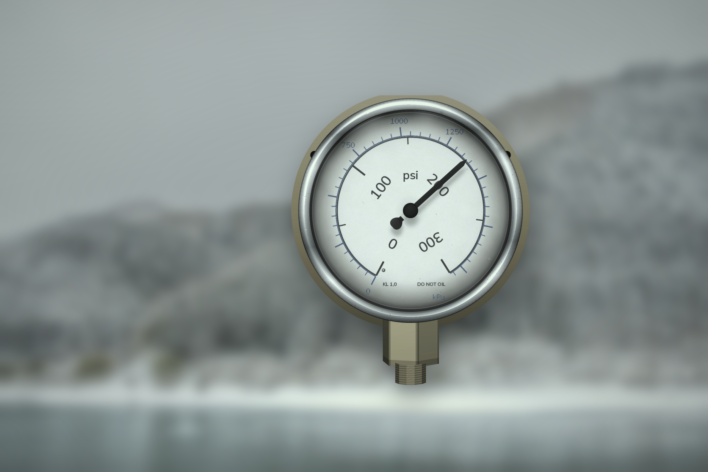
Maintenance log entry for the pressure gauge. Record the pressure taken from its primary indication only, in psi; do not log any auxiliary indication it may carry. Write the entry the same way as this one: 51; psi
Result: 200; psi
